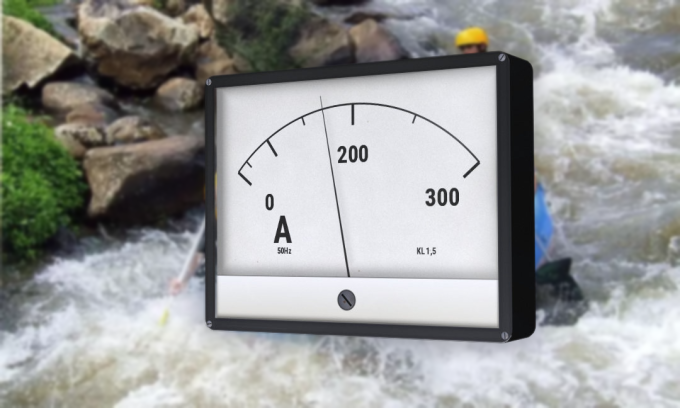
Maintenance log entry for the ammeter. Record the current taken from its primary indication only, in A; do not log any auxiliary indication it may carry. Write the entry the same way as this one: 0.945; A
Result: 175; A
